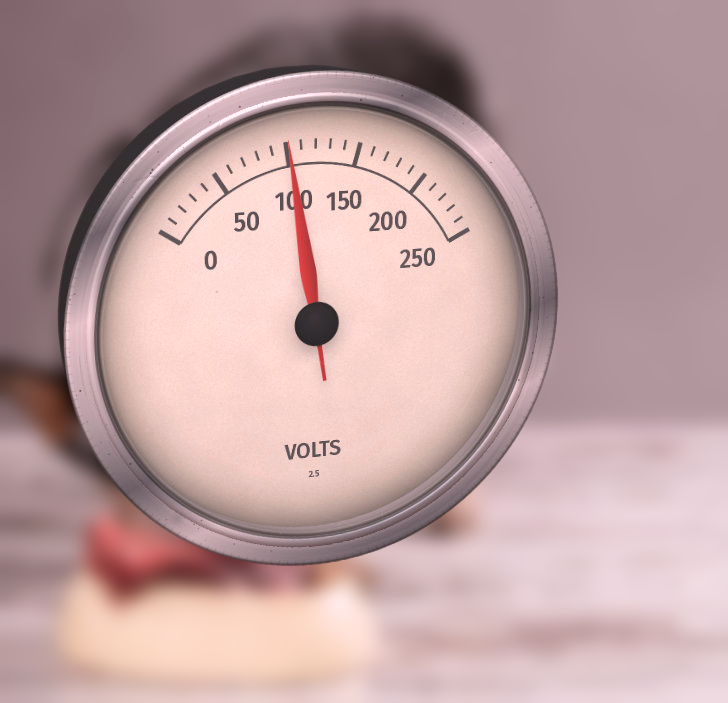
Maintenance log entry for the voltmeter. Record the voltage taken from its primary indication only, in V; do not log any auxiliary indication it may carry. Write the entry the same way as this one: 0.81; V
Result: 100; V
